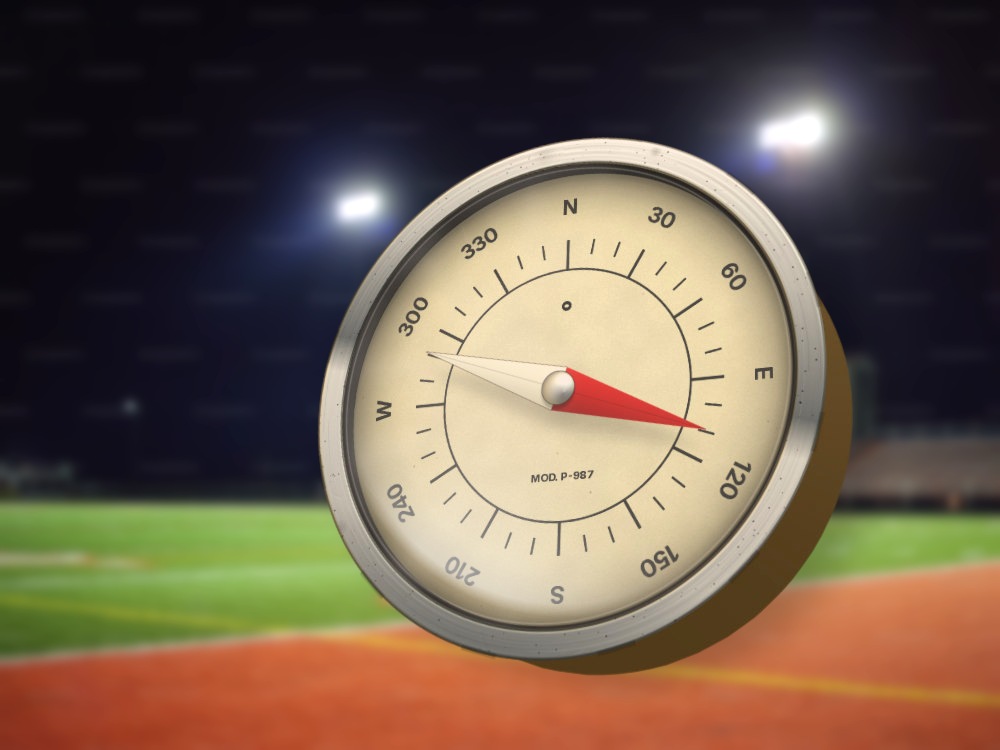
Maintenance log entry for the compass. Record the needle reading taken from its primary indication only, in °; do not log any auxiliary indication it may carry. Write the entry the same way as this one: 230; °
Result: 110; °
